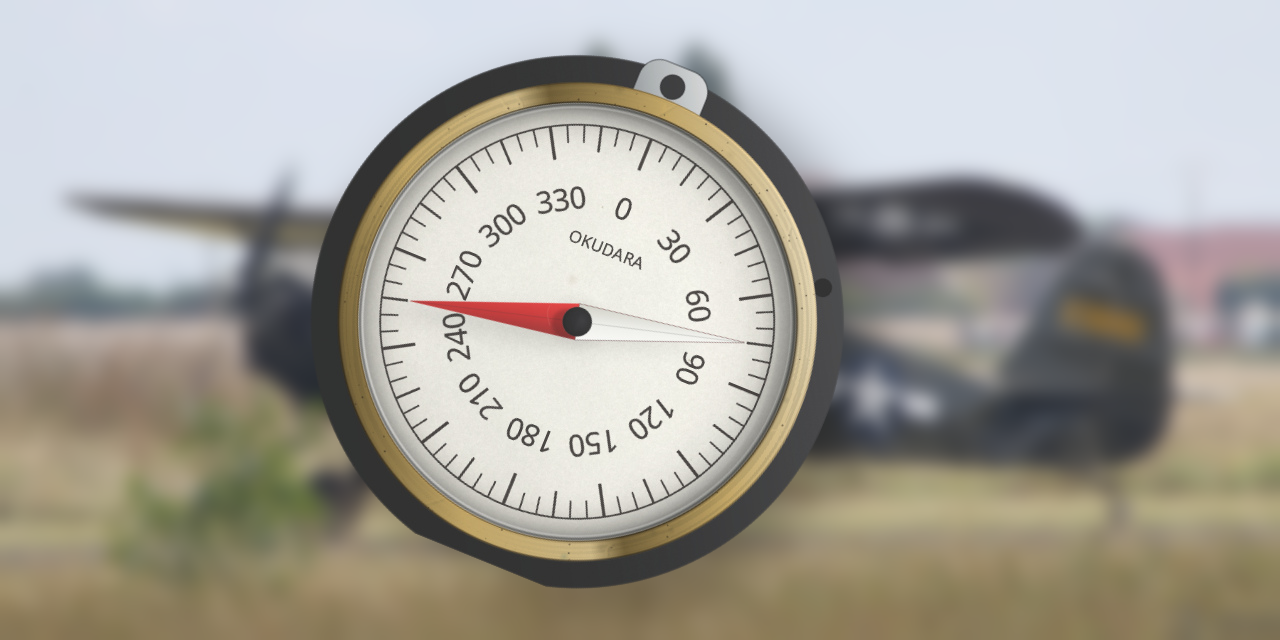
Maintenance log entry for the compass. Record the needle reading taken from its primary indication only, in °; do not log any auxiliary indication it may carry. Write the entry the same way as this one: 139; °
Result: 255; °
